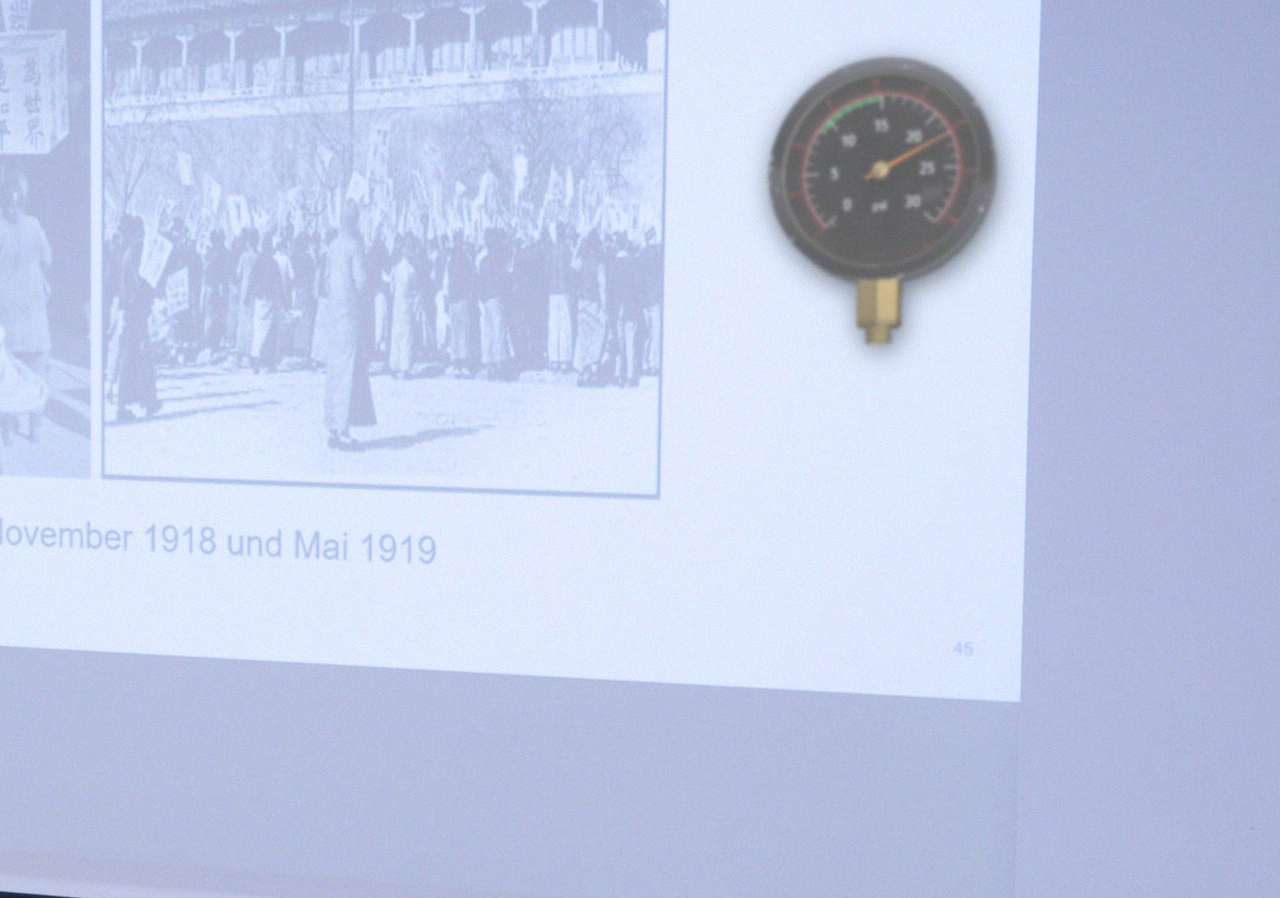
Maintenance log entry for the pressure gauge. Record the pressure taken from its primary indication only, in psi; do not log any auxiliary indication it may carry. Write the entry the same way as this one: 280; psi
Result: 22; psi
